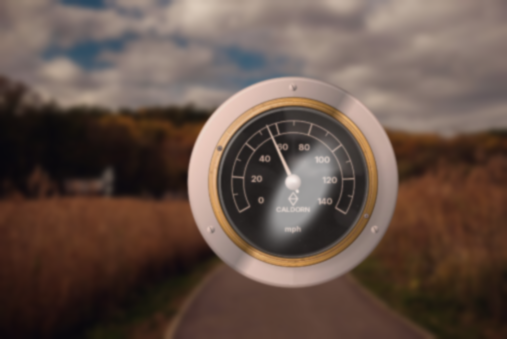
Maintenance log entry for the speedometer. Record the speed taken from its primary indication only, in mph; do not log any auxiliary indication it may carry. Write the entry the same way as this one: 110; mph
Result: 55; mph
